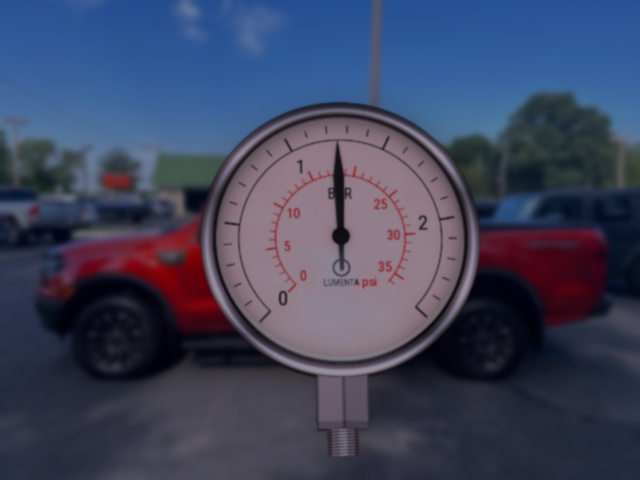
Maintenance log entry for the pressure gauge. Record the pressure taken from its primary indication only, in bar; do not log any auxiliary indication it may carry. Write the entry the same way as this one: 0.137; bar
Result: 1.25; bar
